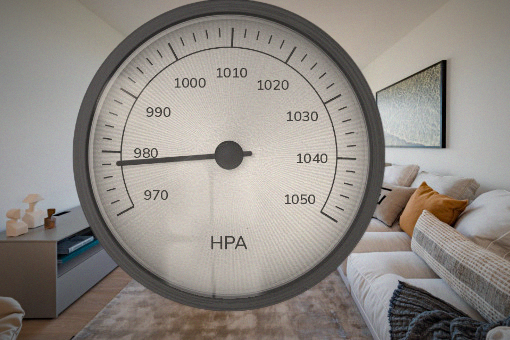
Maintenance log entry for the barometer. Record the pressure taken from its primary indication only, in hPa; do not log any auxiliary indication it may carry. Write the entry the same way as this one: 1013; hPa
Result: 978; hPa
